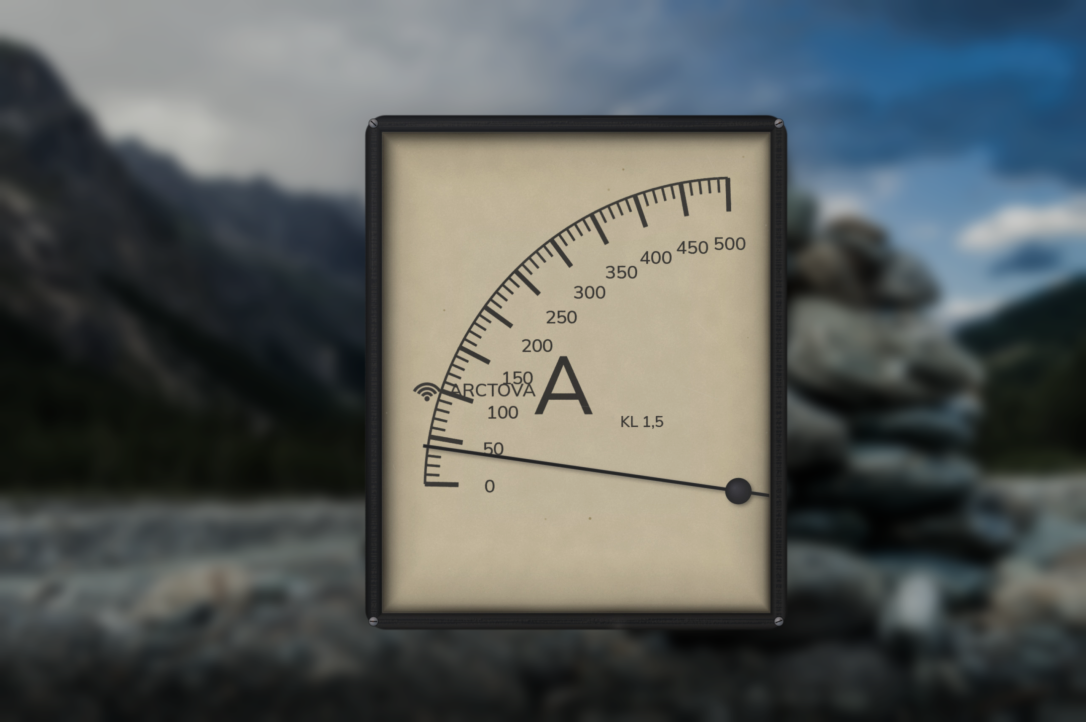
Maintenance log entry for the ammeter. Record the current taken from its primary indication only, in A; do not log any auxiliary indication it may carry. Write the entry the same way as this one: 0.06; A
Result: 40; A
